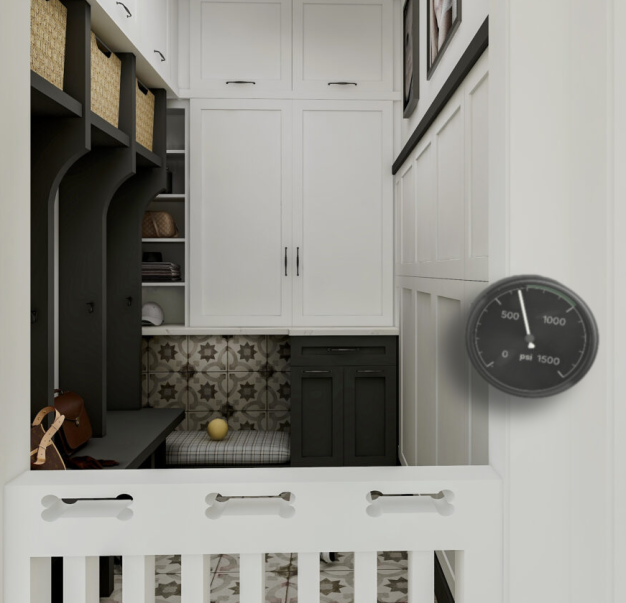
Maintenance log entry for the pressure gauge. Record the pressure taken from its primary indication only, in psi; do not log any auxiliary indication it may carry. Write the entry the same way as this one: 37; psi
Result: 650; psi
